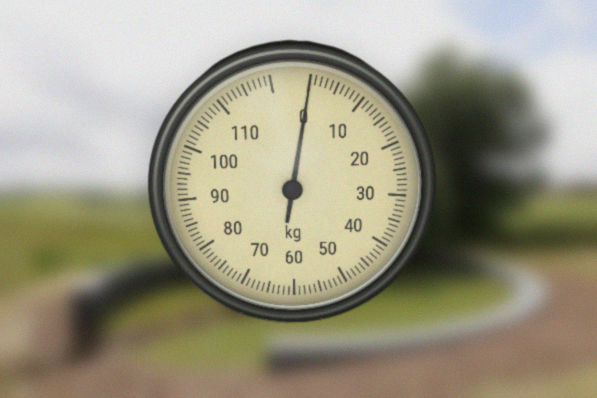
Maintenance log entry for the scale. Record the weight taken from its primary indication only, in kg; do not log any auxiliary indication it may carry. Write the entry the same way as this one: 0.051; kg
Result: 0; kg
